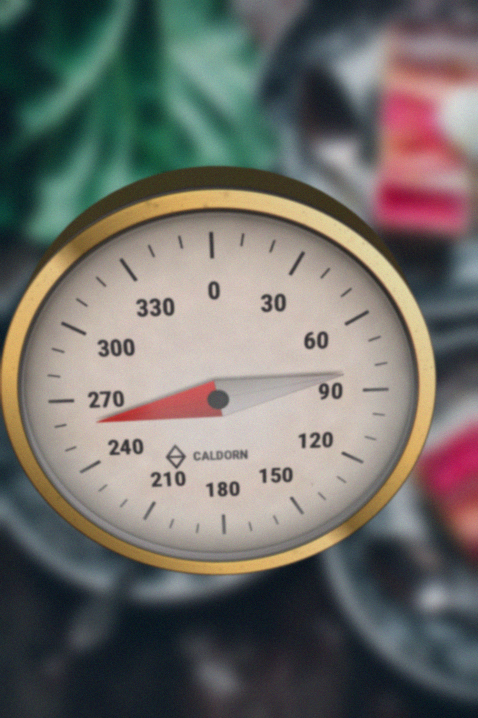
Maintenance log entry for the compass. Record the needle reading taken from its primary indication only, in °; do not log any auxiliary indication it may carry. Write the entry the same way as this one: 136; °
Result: 260; °
